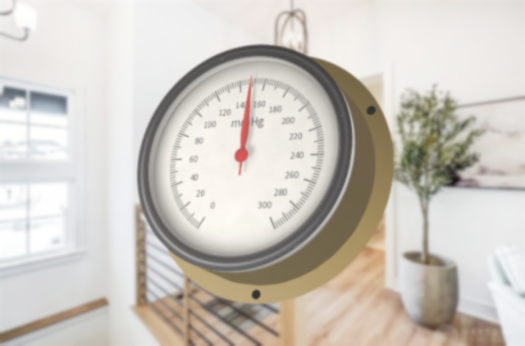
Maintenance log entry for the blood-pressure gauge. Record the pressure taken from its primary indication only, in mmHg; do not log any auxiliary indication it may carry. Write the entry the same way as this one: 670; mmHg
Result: 150; mmHg
